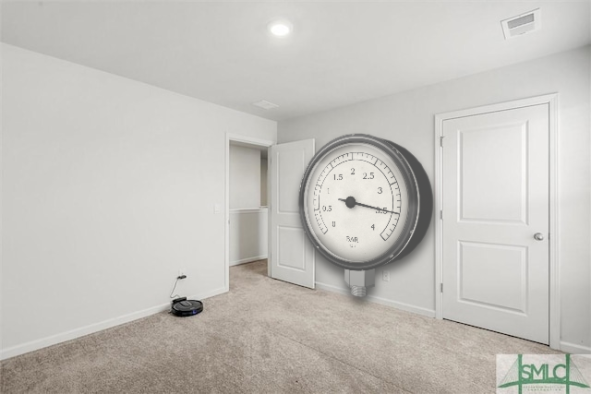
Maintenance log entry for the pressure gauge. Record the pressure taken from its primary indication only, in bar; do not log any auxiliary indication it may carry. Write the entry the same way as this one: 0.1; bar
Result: 3.5; bar
